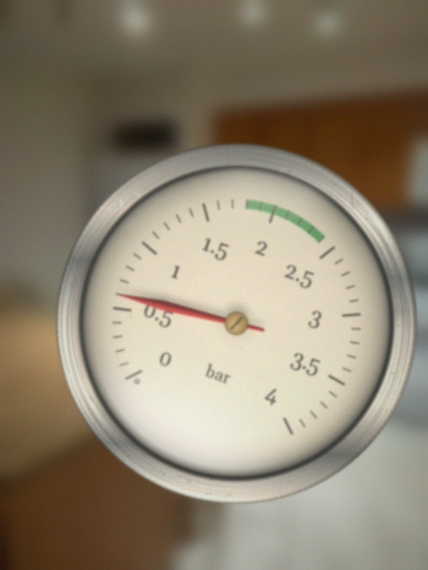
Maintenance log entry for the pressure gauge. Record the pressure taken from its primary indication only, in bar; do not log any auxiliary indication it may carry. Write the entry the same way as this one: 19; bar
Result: 0.6; bar
